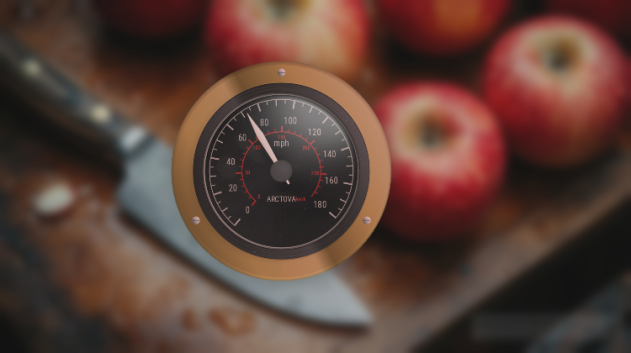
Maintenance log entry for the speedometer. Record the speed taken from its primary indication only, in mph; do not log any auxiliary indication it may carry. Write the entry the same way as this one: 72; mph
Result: 72.5; mph
